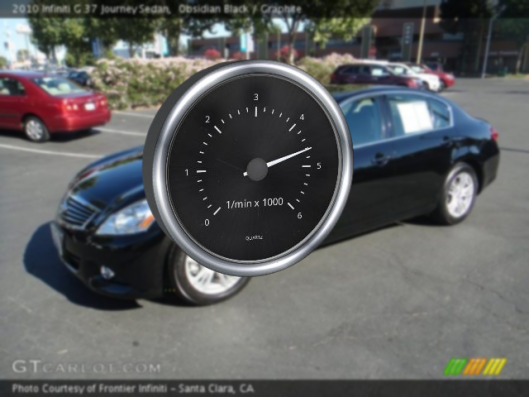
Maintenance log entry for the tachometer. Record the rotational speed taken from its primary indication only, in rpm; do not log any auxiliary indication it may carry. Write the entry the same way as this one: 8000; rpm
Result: 4600; rpm
